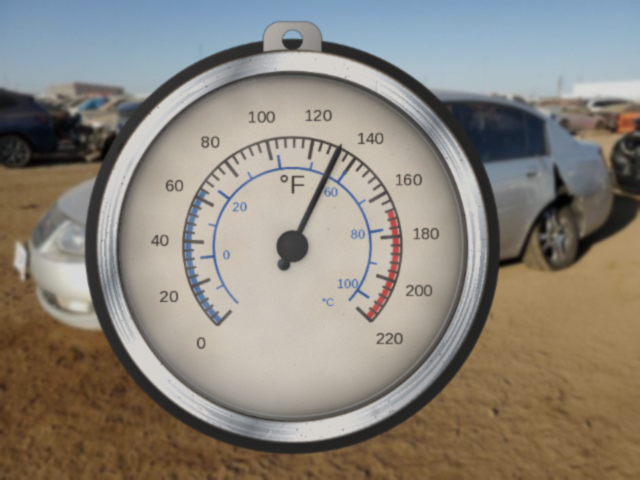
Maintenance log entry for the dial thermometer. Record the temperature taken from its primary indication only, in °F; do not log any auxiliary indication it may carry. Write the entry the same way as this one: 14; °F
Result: 132; °F
